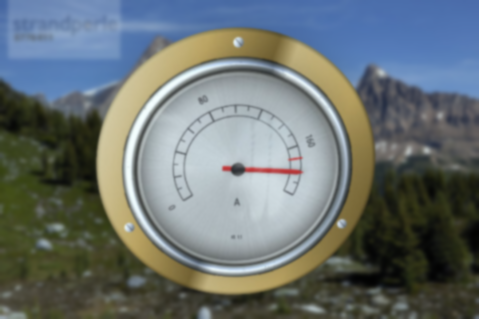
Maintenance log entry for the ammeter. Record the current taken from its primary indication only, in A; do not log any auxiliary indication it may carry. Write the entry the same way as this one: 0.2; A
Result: 180; A
